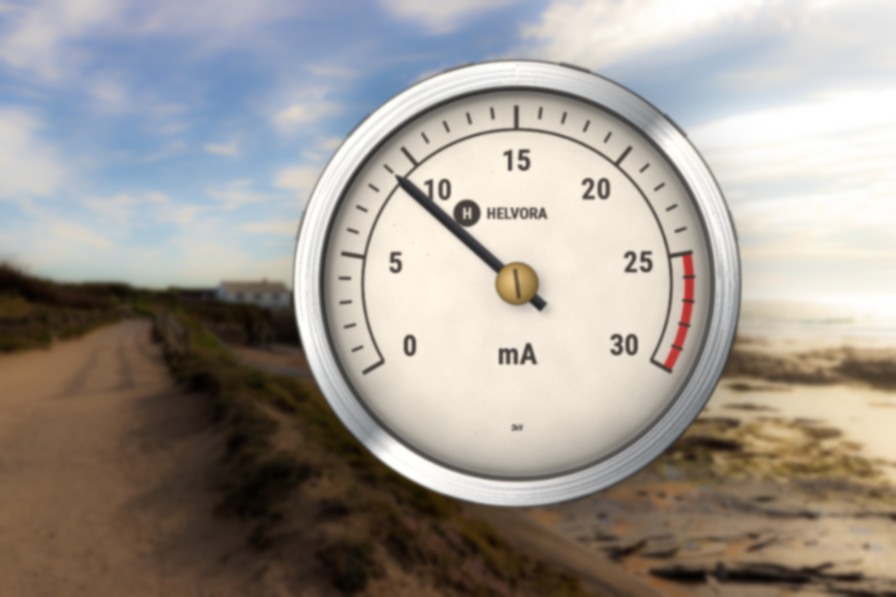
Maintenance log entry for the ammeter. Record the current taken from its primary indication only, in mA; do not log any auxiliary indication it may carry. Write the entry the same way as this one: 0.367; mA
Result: 9; mA
